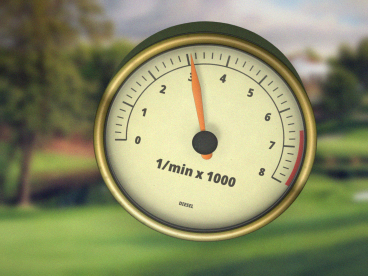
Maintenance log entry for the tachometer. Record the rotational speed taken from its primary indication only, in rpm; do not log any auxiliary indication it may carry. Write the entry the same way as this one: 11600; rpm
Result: 3100; rpm
